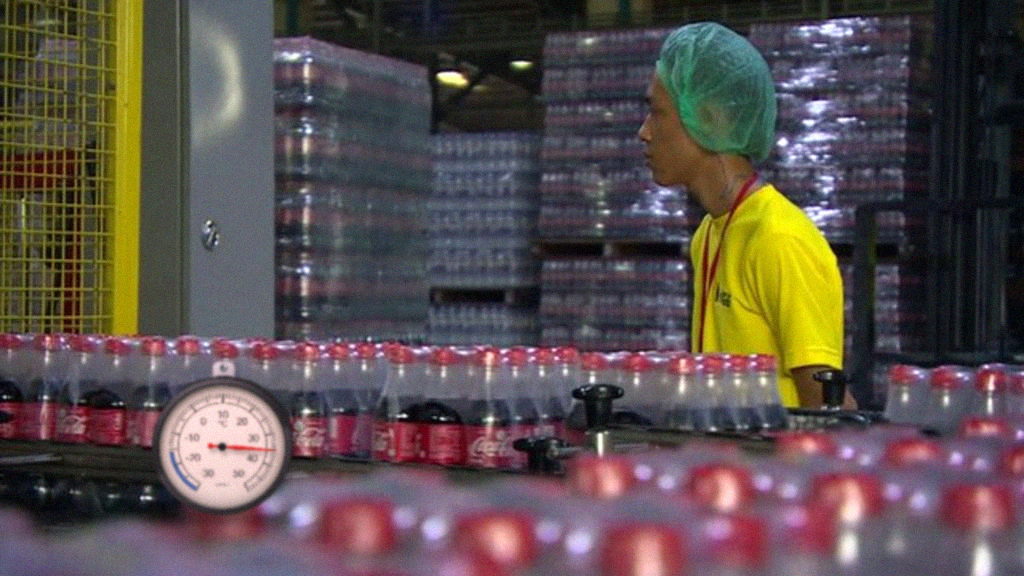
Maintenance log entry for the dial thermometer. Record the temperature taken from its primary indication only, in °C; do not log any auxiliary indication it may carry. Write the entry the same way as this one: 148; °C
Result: 35; °C
